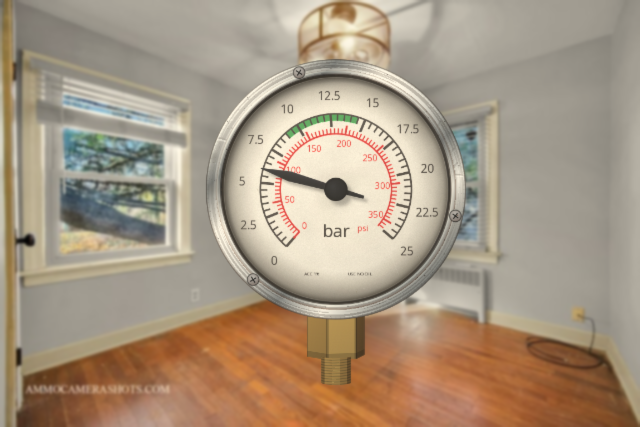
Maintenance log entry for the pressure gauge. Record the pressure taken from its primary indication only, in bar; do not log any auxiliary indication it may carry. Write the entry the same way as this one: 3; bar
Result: 6; bar
